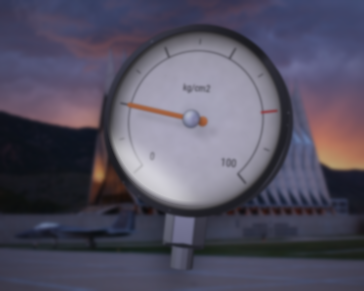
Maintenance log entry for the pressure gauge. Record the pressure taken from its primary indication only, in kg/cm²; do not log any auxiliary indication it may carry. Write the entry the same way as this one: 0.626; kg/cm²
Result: 20; kg/cm²
